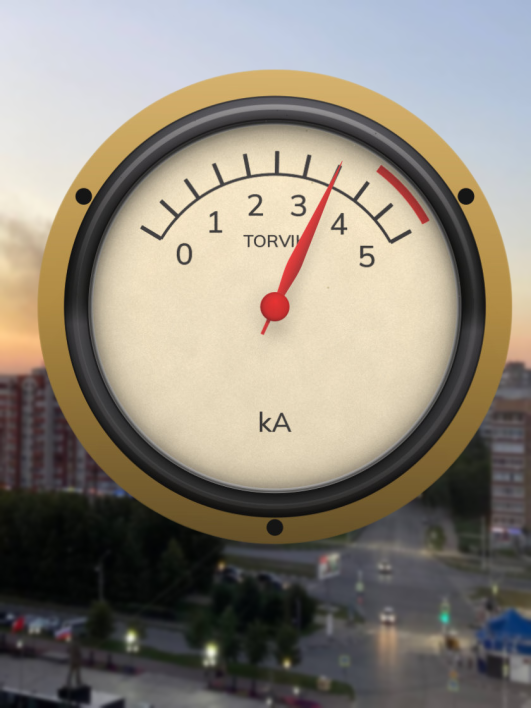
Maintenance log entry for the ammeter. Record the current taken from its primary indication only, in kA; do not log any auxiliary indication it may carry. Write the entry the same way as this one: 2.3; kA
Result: 3.5; kA
